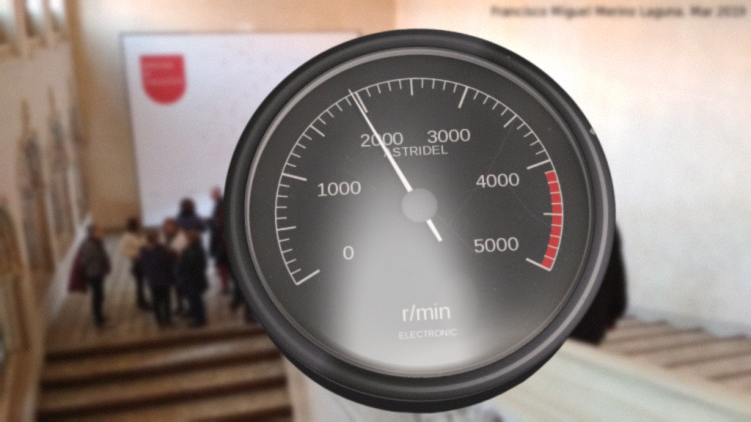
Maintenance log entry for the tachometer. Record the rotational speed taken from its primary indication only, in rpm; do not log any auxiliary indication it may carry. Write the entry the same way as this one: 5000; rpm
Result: 1950; rpm
